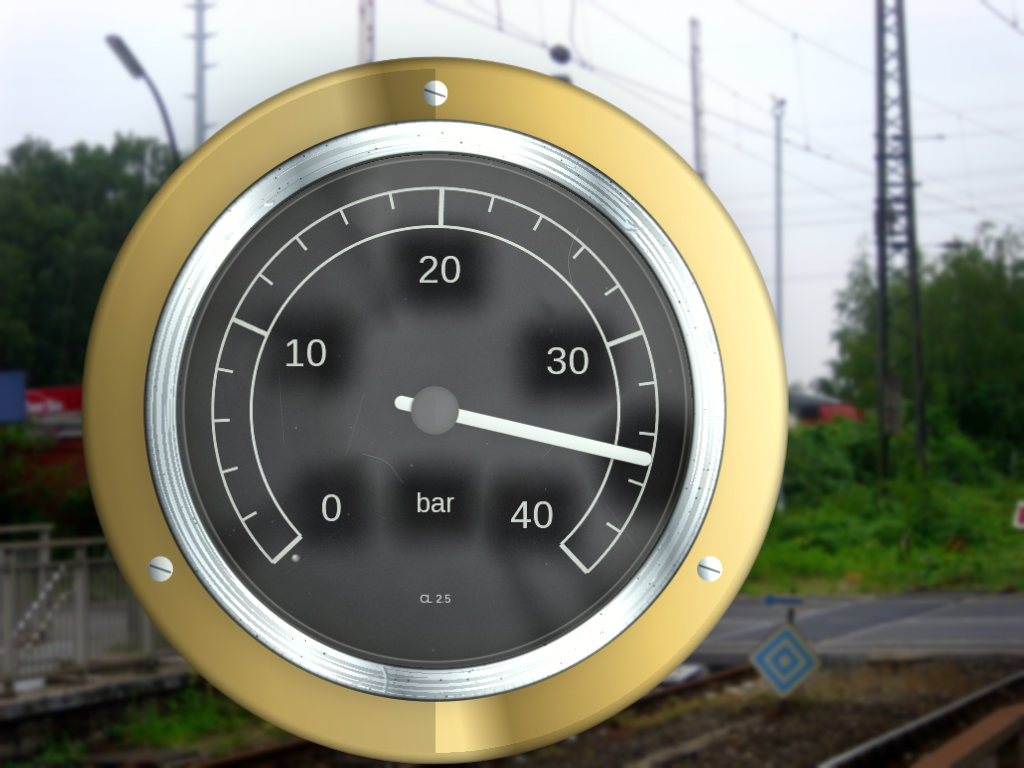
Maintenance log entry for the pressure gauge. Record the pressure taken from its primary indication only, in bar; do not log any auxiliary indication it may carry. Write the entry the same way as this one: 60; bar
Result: 35; bar
